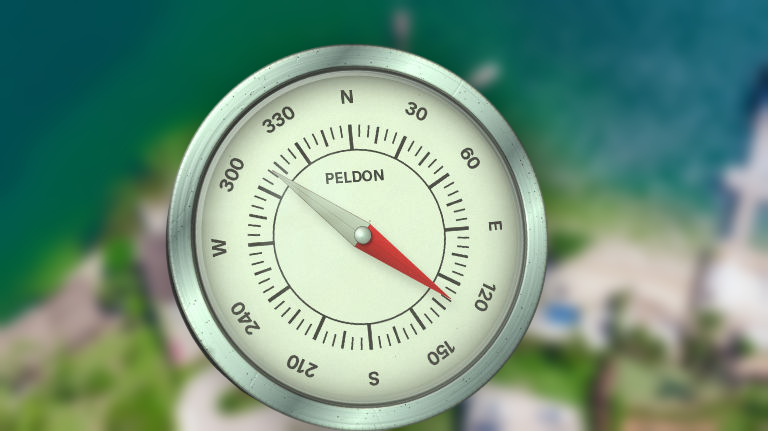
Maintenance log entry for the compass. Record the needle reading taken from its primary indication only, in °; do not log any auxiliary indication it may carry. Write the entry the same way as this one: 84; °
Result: 130; °
